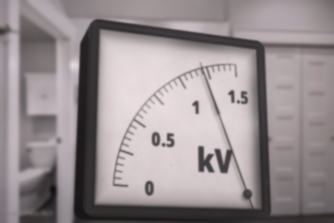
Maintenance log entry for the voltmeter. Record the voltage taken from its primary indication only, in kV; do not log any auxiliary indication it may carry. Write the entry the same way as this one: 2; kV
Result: 1.2; kV
